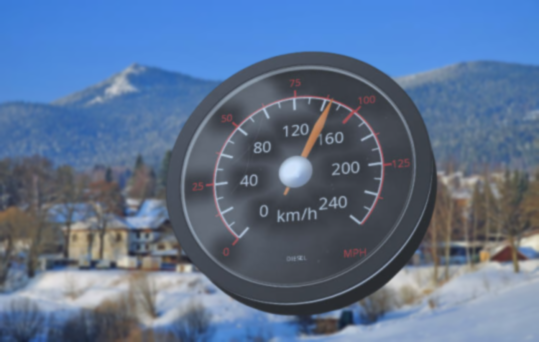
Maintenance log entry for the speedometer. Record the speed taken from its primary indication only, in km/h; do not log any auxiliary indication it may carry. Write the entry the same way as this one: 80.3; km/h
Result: 145; km/h
